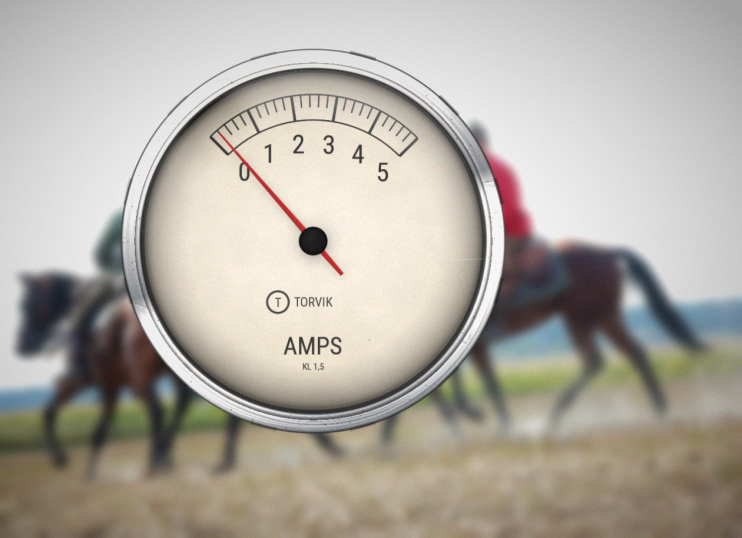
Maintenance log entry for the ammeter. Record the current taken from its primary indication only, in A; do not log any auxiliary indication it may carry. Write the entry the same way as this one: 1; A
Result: 0.2; A
